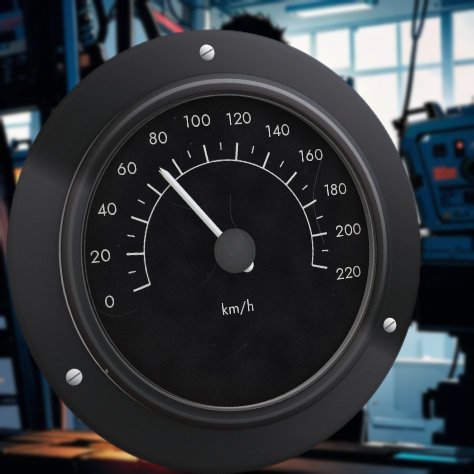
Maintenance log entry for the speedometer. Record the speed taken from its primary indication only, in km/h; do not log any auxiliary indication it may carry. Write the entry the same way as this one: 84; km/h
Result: 70; km/h
